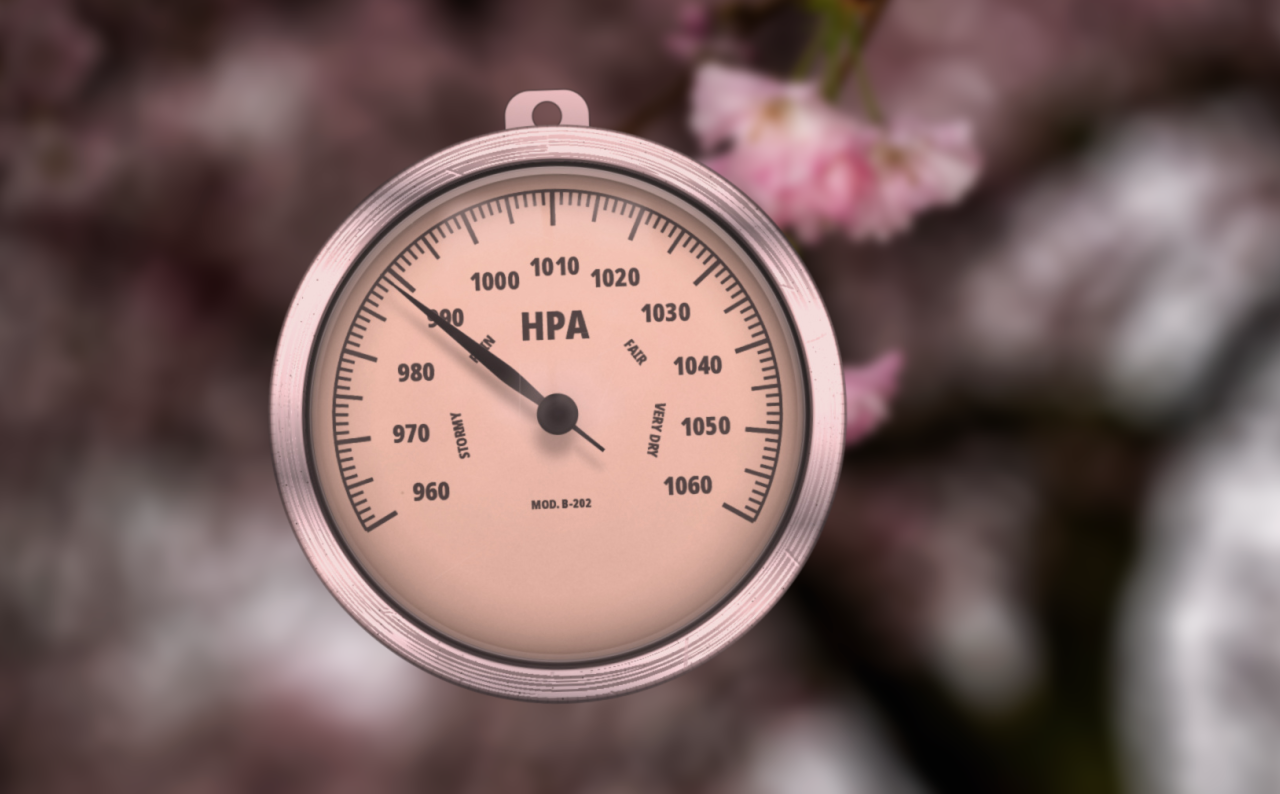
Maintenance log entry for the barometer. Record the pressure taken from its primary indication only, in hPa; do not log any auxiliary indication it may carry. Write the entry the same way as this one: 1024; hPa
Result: 989; hPa
